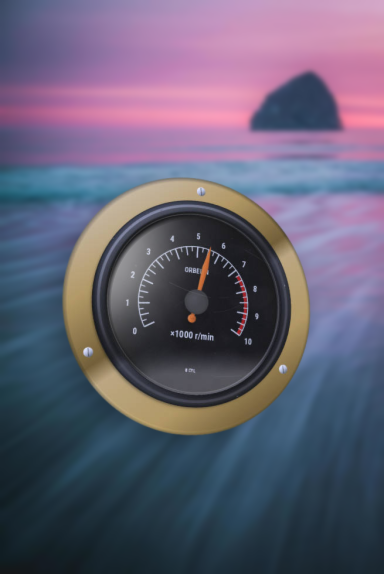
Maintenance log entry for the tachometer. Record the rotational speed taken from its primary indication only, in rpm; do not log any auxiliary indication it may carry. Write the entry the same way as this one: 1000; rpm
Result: 5500; rpm
